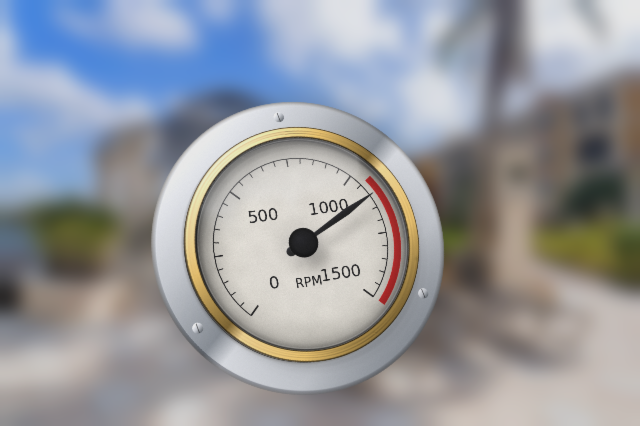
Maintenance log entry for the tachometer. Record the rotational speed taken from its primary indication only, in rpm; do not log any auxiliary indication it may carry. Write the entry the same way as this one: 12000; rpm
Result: 1100; rpm
